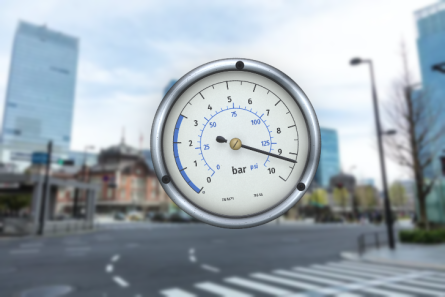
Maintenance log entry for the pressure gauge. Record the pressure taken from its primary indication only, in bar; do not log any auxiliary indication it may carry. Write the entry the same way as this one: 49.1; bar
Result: 9.25; bar
